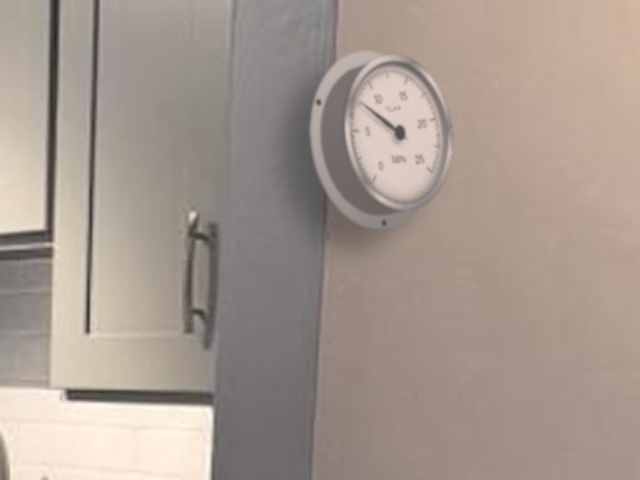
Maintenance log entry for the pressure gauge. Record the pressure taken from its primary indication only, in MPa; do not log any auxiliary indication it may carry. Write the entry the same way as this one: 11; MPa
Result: 7.5; MPa
